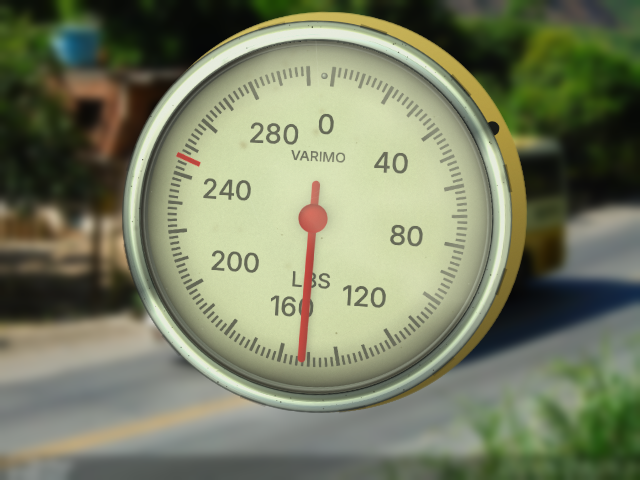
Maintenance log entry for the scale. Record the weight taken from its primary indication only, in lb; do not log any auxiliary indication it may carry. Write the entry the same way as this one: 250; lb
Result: 152; lb
